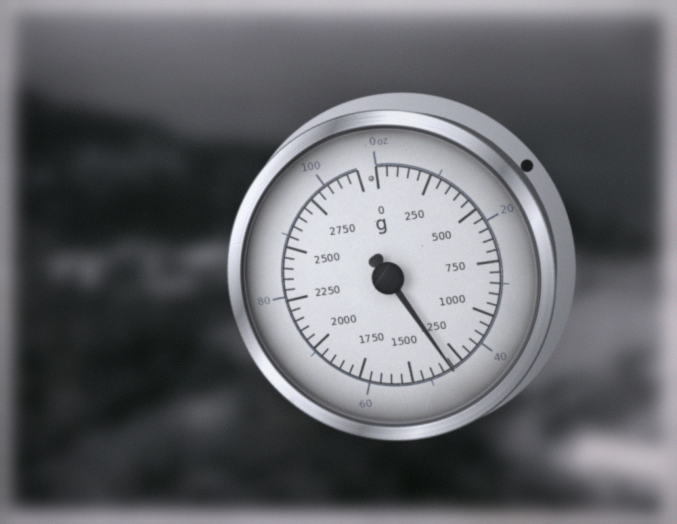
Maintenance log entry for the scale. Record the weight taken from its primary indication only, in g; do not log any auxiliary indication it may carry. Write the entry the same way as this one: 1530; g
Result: 1300; g
